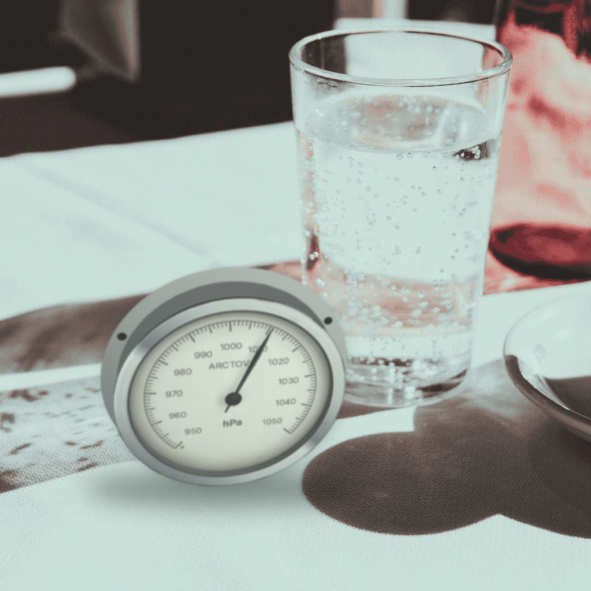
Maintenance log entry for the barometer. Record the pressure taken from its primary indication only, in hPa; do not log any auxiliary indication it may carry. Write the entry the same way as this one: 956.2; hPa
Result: 1010; hPa
